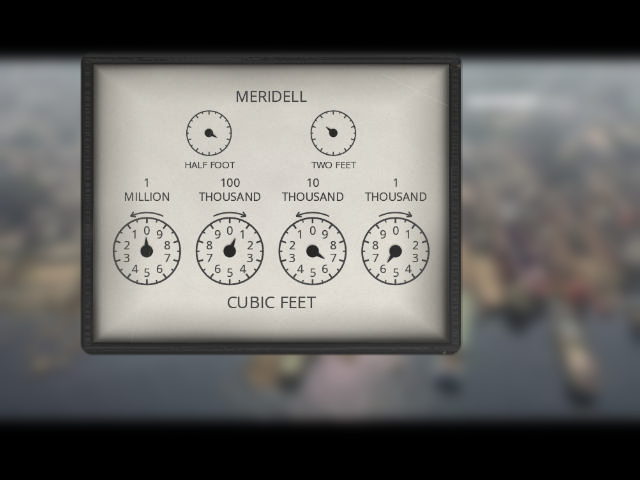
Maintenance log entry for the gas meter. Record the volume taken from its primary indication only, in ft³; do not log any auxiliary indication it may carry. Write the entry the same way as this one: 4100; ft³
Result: 6600; ft³
